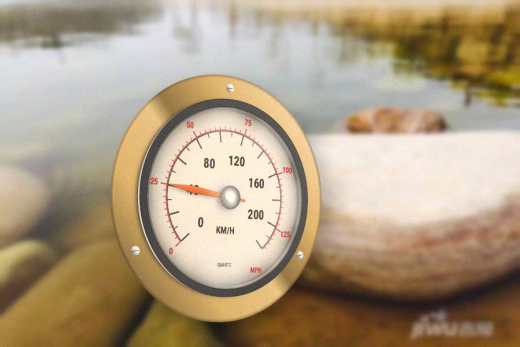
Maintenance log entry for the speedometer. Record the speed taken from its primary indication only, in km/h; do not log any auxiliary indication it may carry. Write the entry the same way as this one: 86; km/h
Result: 40; km/h
